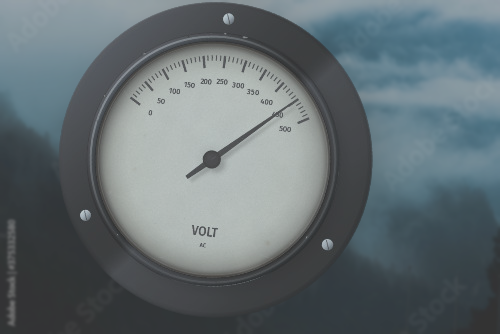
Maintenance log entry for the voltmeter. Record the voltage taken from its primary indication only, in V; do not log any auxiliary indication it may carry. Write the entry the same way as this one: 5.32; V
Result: 450; V
